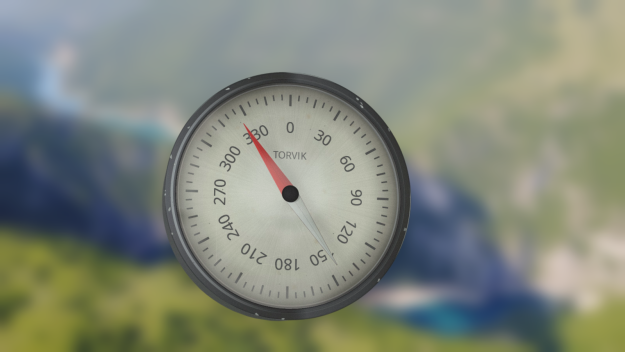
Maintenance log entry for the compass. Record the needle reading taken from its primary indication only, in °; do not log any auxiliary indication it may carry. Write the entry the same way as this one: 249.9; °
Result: 325; °
